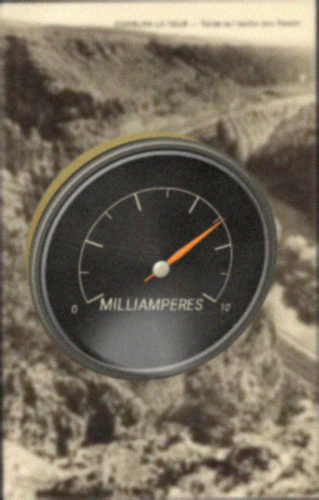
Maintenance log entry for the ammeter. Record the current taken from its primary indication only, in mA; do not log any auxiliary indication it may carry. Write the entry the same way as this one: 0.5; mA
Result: 7; mA
